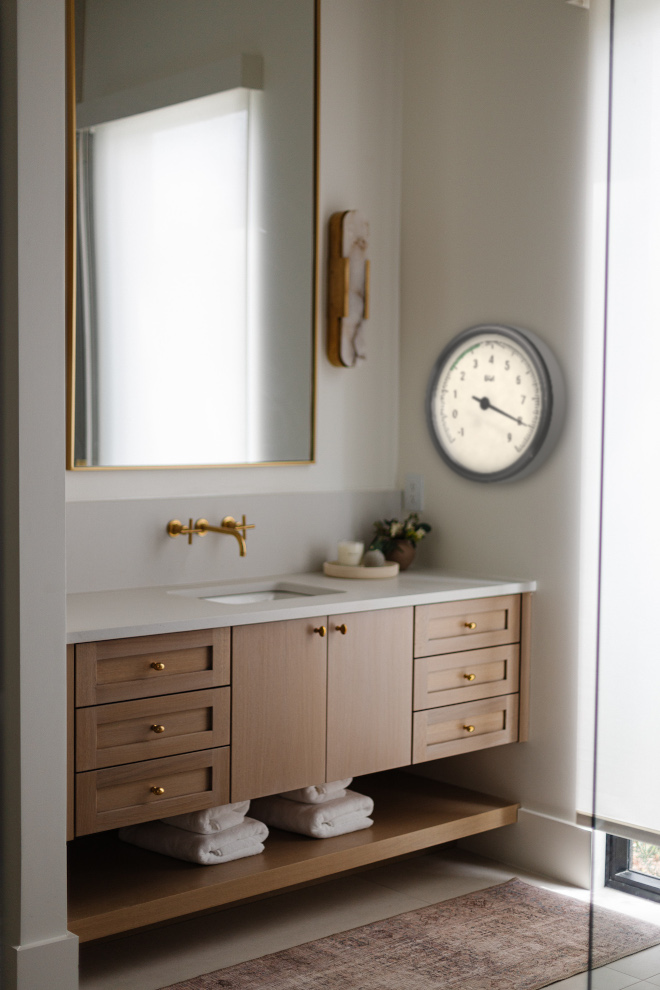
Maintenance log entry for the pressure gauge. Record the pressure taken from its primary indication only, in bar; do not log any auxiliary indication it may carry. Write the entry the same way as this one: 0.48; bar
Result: 8; bar
